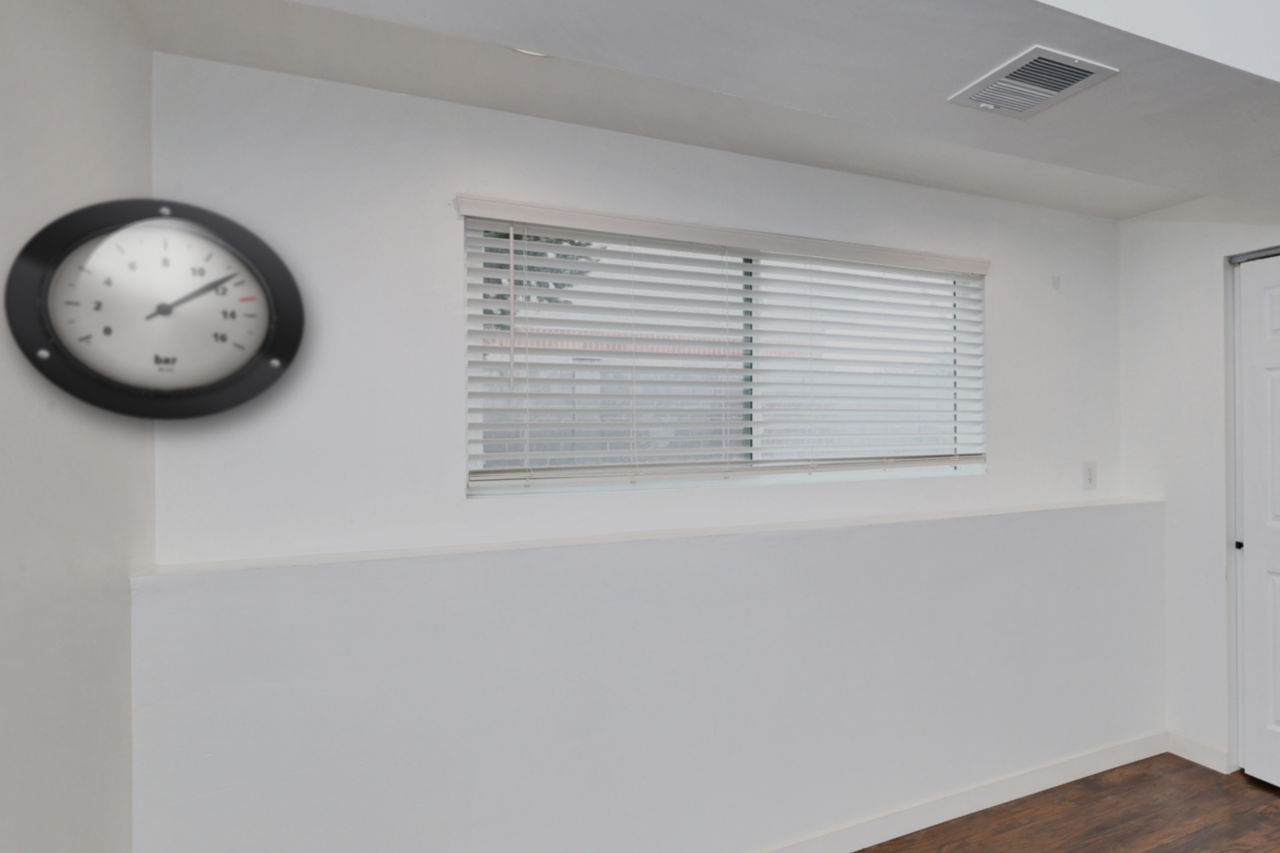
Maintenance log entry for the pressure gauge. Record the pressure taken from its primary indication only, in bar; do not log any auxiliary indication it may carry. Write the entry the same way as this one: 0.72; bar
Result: 11.5; bar
